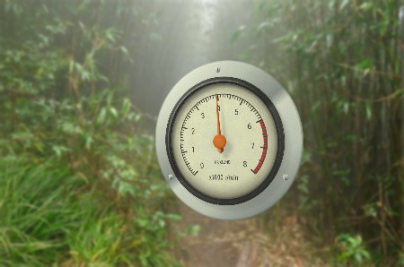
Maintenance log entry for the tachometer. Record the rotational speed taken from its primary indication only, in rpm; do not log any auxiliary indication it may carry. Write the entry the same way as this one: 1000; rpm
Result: 4000; rpm
